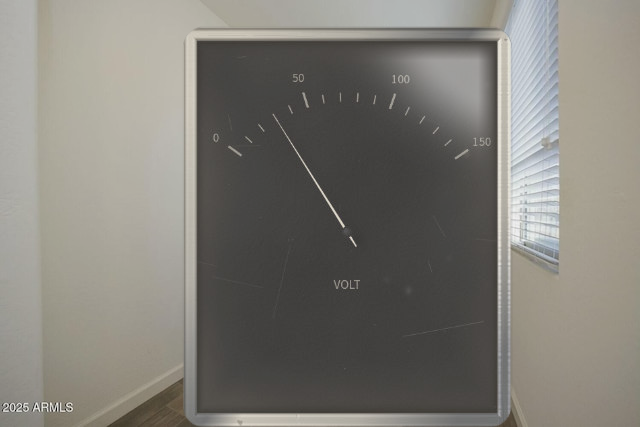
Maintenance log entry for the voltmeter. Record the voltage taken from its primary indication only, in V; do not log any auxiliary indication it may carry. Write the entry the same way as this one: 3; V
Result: 30; V
